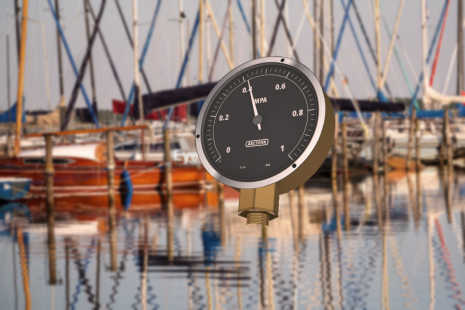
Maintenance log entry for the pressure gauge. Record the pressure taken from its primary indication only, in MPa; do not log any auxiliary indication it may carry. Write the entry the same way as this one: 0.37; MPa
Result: 0.42; MPa
